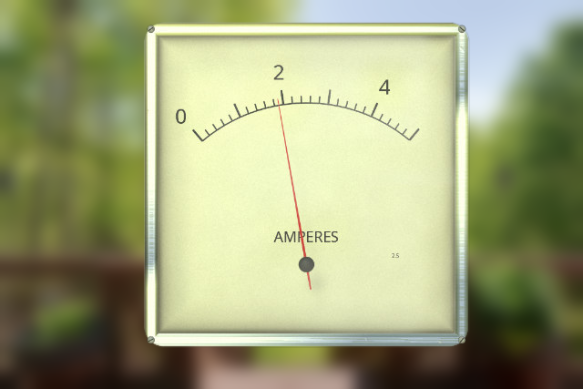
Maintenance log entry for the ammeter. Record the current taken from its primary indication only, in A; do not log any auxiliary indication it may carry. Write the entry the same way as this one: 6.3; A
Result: 1.9; A
